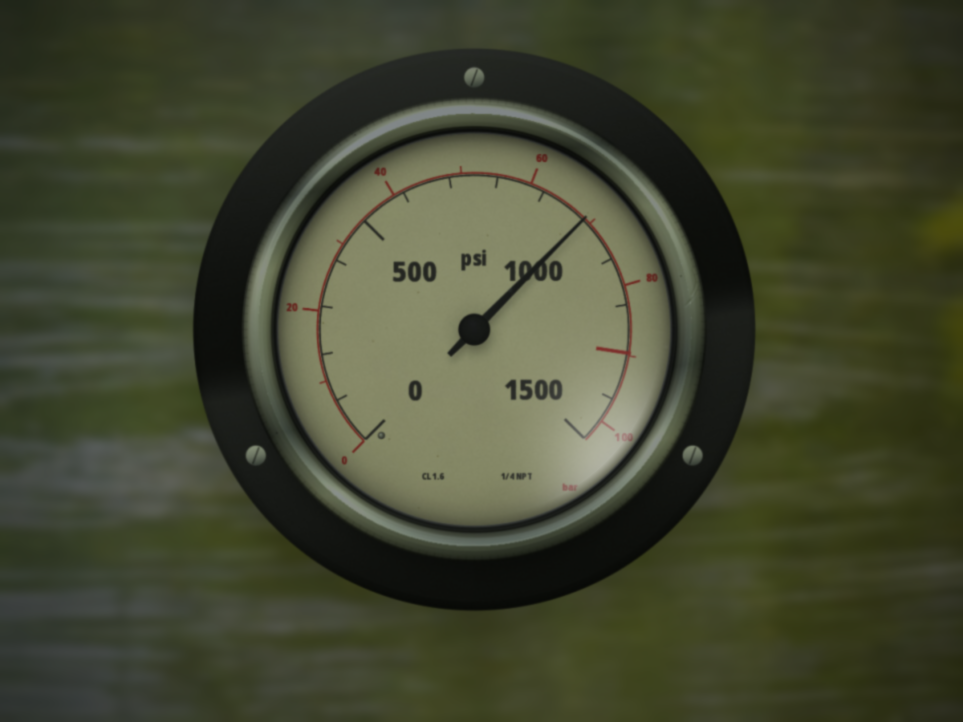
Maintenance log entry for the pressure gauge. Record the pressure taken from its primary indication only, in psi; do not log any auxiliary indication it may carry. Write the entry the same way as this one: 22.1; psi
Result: 1000; psi
